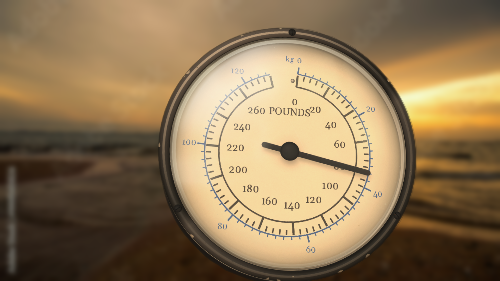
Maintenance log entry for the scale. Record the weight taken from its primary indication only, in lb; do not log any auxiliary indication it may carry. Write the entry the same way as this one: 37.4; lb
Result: 80; lb
